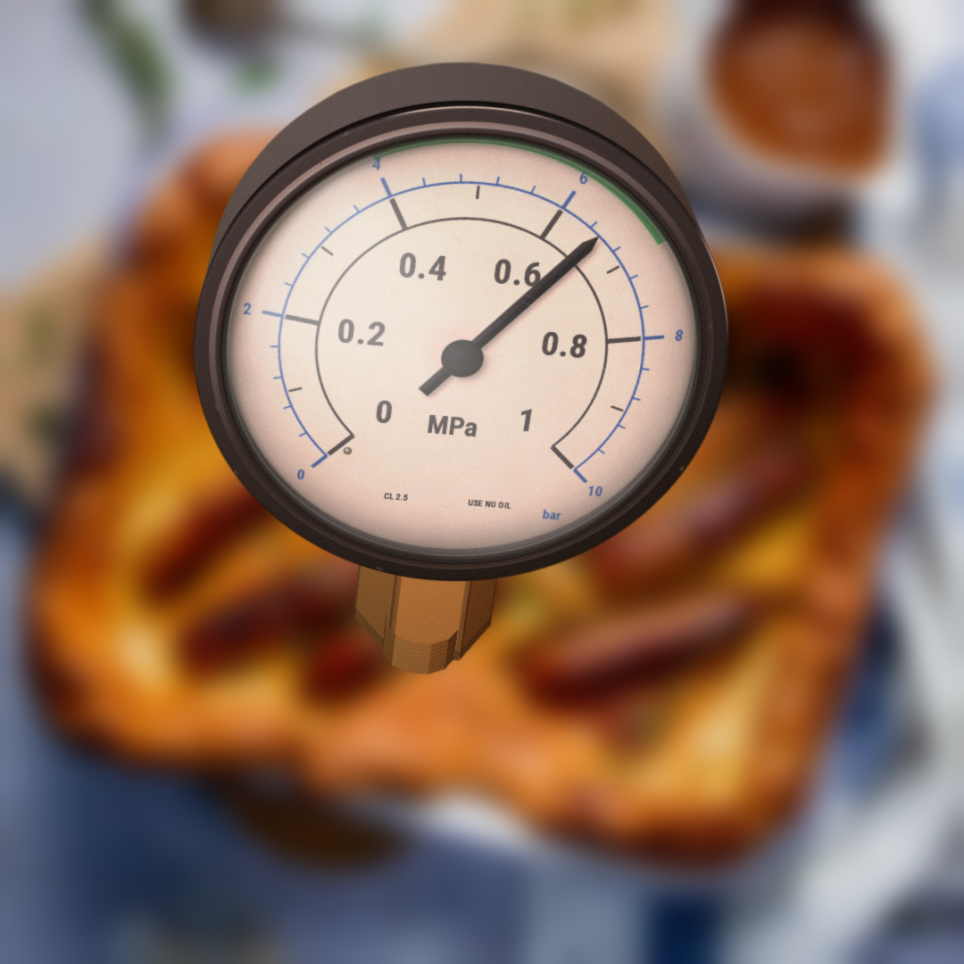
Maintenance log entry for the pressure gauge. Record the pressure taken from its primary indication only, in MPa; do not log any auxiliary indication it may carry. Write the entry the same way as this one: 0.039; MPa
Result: 0.65; MPa
